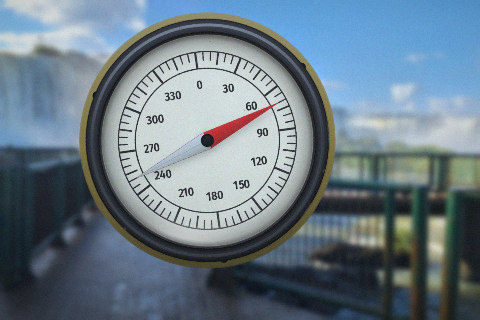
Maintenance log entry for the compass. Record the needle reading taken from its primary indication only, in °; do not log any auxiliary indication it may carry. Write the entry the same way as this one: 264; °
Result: 70; °
